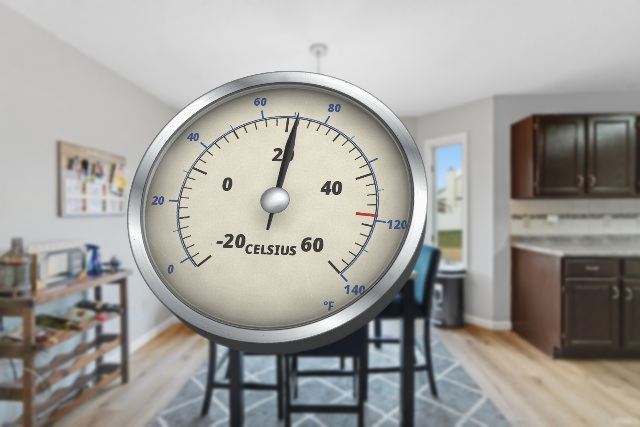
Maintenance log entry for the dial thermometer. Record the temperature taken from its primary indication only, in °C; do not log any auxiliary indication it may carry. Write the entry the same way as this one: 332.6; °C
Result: 22; °C
